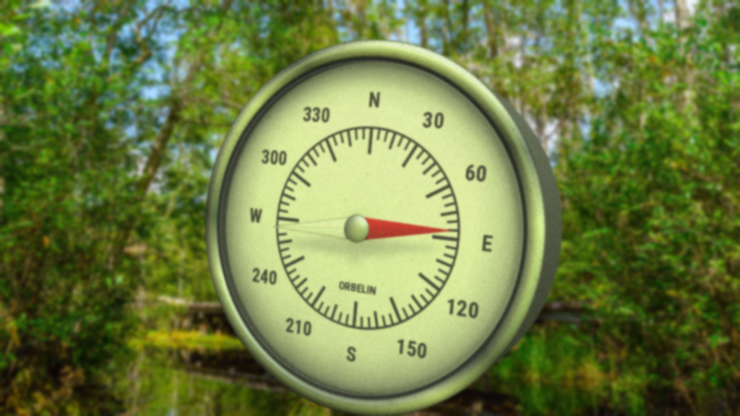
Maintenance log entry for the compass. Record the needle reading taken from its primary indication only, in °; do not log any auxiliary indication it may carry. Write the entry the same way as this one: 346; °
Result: 85; °
